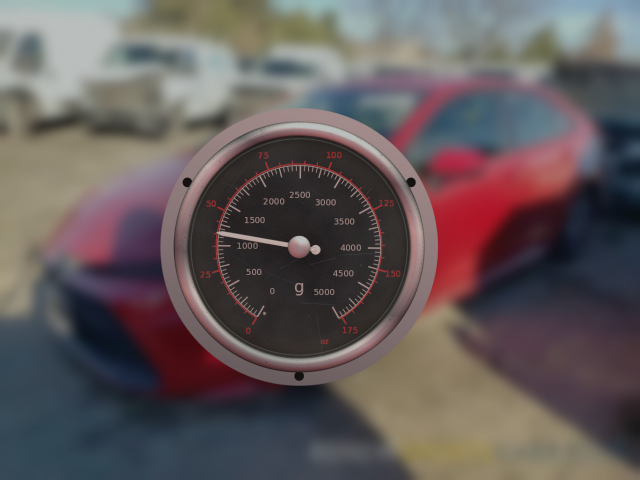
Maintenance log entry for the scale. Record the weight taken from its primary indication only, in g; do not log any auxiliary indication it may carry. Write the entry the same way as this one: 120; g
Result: 1150; g
